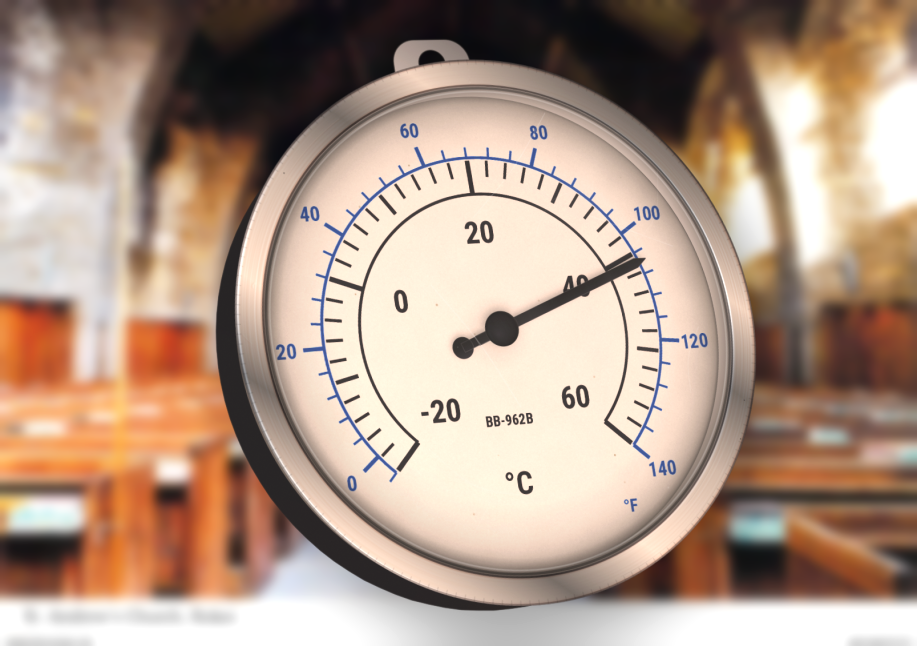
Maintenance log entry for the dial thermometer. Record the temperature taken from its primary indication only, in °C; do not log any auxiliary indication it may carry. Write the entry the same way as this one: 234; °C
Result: 41; °C
